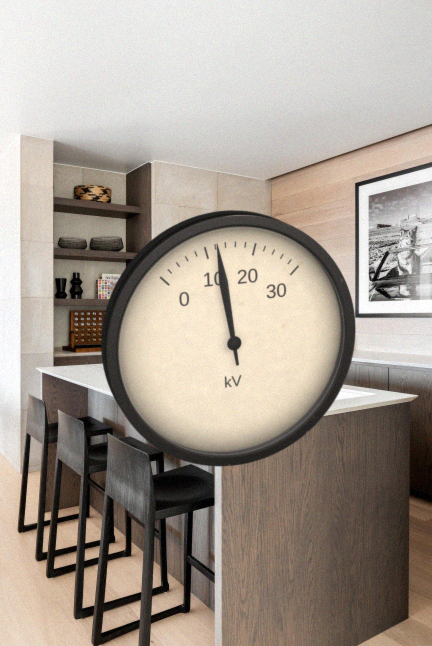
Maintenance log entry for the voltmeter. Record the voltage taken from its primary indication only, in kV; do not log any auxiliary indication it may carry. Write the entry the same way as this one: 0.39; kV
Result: 12; kV
